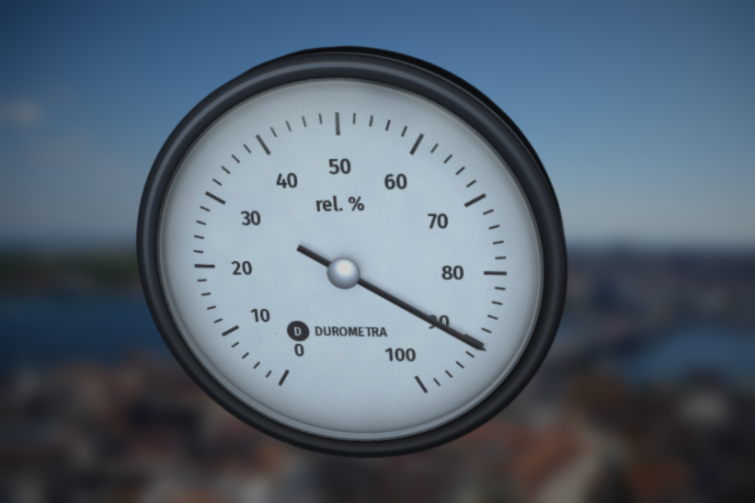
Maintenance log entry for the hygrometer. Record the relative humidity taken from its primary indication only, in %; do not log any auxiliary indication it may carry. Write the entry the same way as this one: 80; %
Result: 90; %
